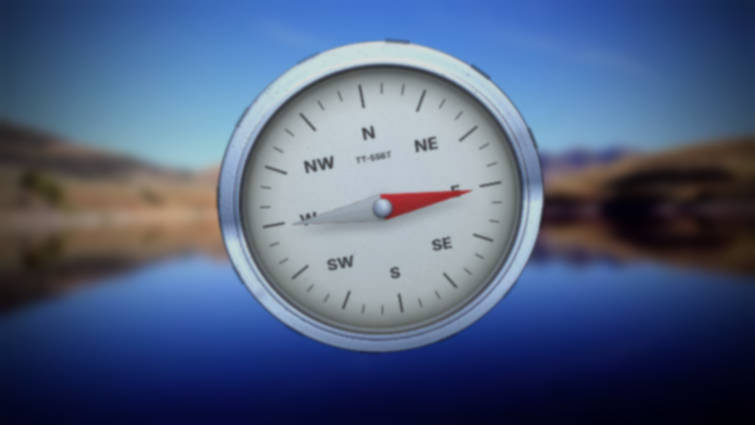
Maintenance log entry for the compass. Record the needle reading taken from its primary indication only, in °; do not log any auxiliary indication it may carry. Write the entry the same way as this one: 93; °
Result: 90; °
